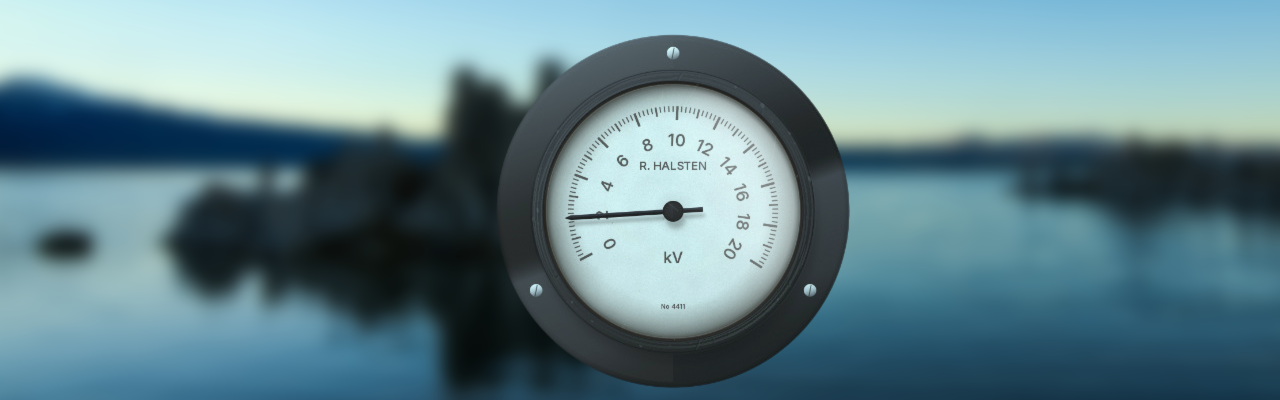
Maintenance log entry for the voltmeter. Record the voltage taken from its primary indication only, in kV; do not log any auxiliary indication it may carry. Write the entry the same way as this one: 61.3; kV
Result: 2; kV
